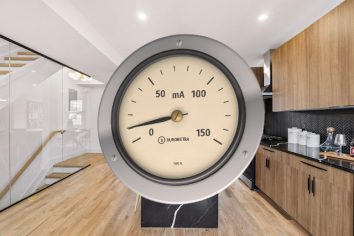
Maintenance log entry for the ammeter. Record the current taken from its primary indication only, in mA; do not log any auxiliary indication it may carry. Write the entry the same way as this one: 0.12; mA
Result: 10; mA
